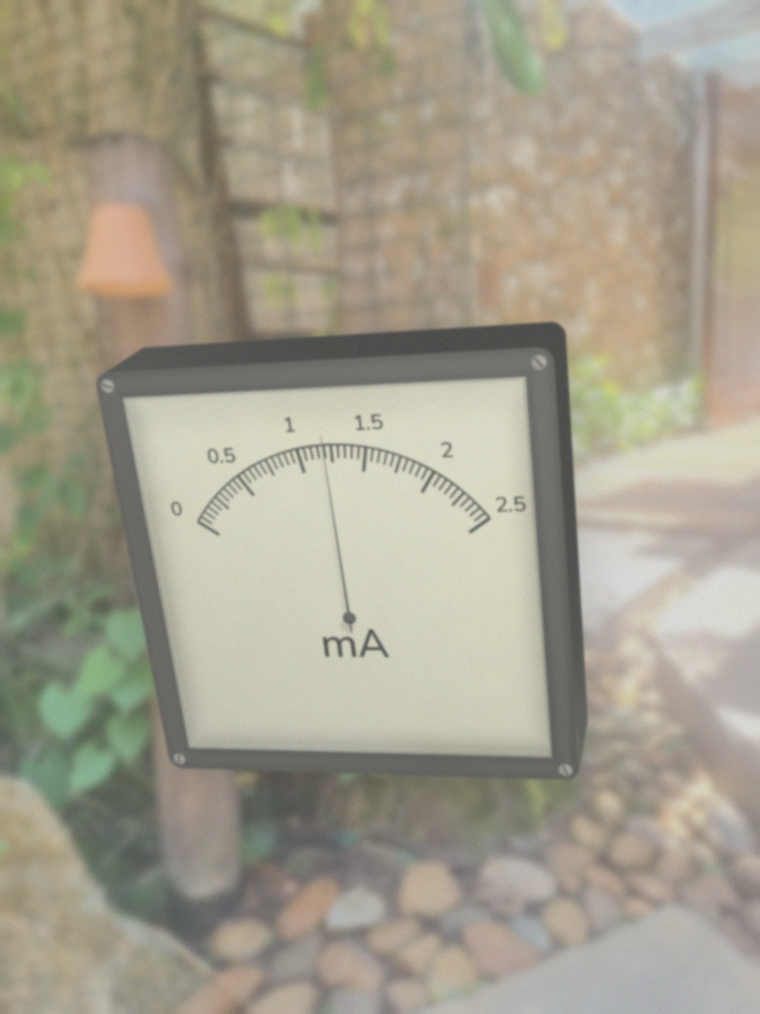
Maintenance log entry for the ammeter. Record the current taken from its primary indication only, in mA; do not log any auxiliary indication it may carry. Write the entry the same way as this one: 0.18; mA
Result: 1.2; mA
